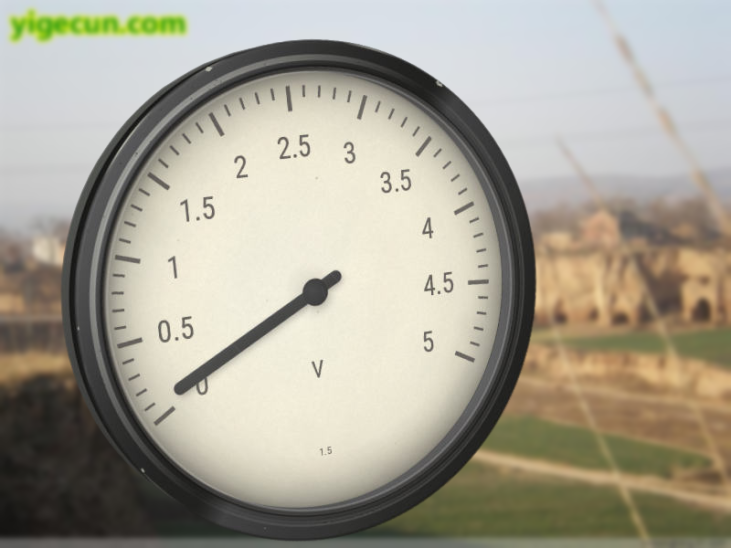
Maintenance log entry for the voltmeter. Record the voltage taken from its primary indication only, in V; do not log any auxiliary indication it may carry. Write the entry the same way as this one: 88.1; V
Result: 0.1; V
